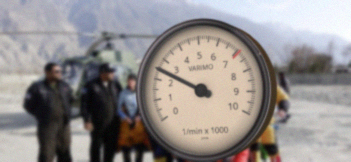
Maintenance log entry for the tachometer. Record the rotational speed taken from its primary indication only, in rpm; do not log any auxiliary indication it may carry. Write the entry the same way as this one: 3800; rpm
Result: 2500; rpm
